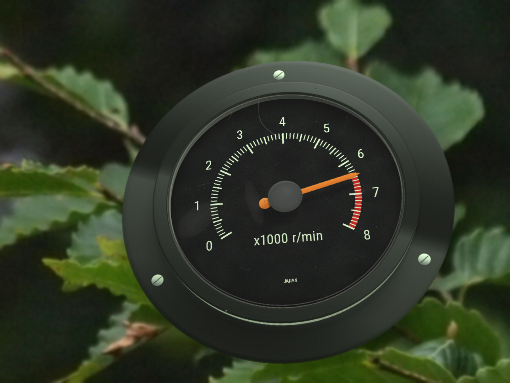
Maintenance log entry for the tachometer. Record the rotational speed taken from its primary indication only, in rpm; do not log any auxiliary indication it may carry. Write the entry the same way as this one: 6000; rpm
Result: 6500; rpm
